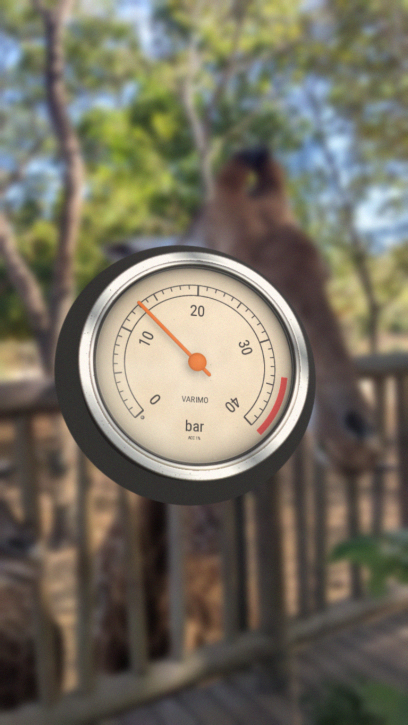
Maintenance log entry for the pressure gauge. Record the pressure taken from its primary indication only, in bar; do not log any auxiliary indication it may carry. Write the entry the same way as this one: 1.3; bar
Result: 13; bar
